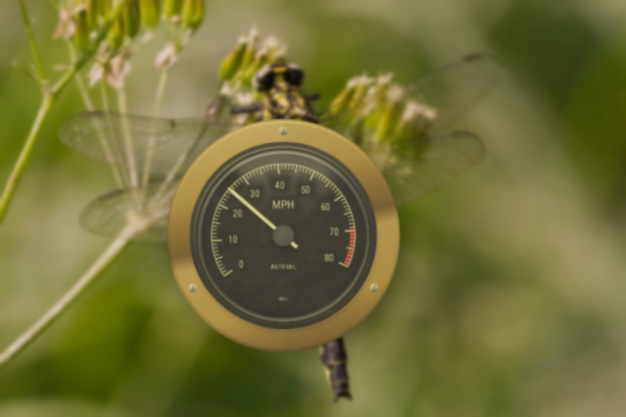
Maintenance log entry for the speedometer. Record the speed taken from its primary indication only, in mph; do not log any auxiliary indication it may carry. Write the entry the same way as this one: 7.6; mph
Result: 25; mph
